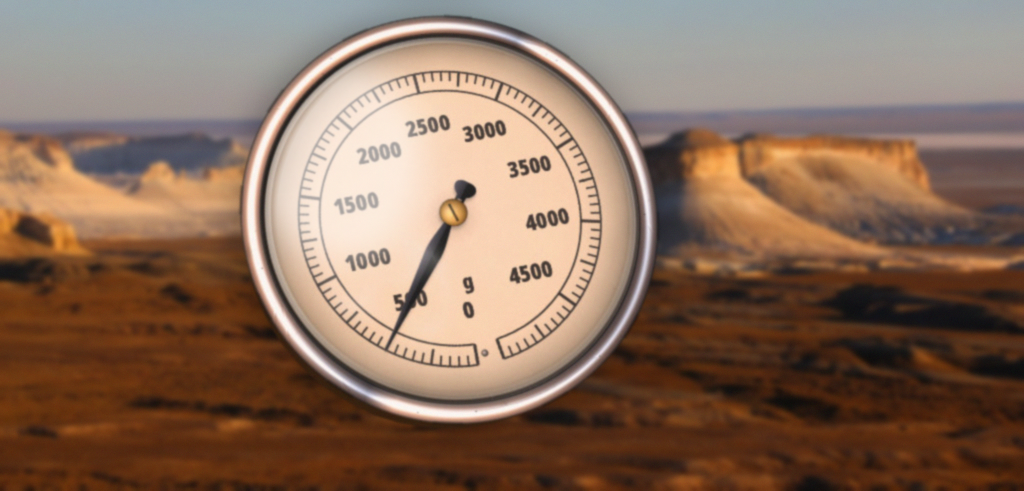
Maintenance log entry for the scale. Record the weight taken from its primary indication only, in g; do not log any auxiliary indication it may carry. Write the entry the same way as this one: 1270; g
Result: 500; g
